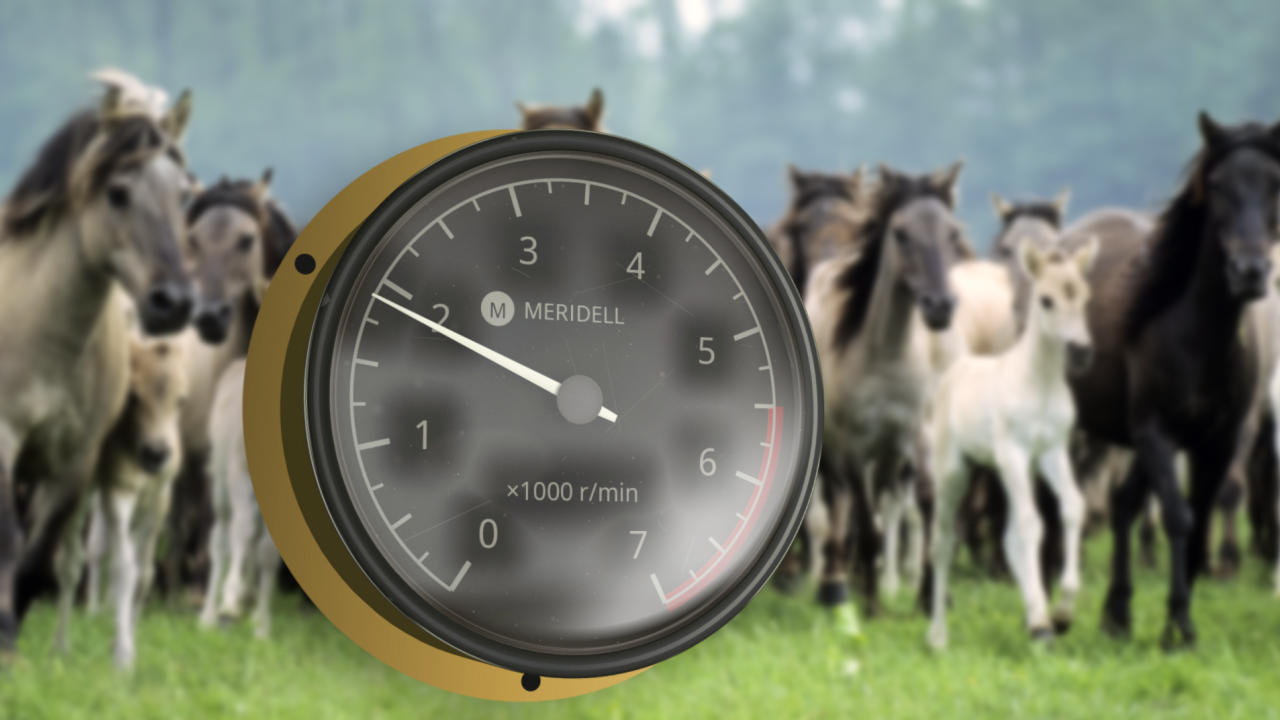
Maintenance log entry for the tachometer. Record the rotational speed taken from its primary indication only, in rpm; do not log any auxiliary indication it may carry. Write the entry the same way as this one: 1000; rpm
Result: 1875; rpm
